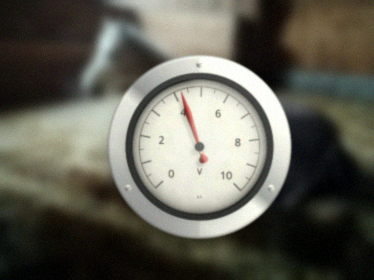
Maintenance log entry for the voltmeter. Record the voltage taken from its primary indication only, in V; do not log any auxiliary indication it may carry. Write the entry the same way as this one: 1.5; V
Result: 4.25; V
